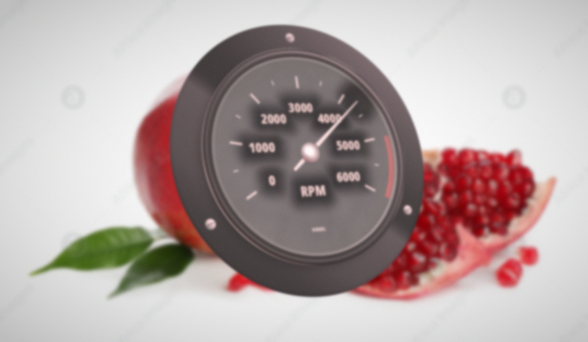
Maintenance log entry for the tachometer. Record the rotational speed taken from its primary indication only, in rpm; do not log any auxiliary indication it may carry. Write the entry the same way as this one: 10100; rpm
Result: 4250; rpm
